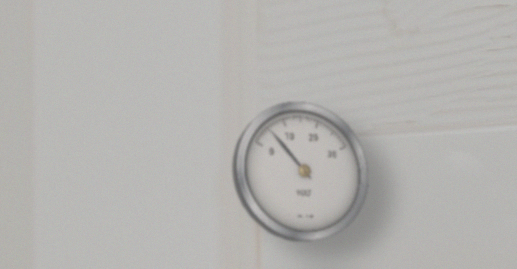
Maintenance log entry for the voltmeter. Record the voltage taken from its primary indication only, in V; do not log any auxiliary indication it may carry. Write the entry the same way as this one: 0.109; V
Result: 5; V
